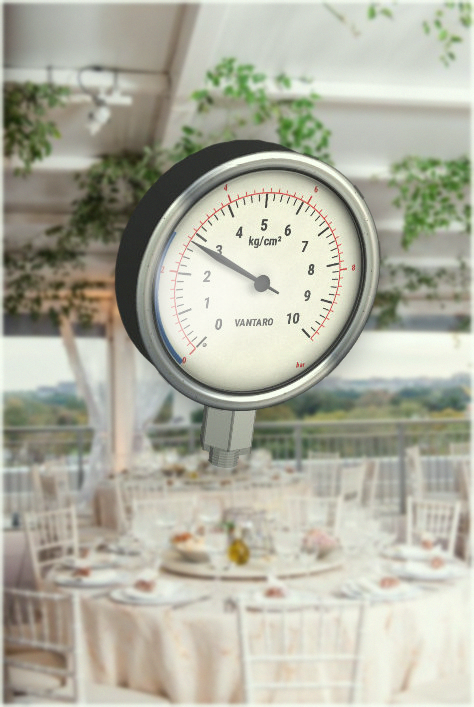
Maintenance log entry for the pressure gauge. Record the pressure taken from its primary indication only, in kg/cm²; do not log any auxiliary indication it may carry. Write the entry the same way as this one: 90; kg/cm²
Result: 2.8; kg/cm²
